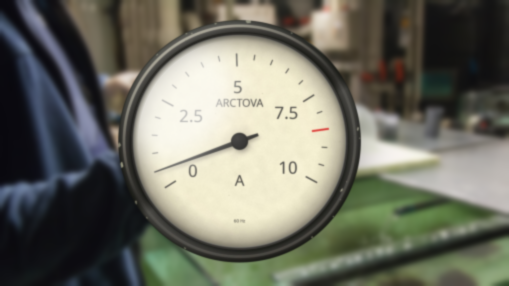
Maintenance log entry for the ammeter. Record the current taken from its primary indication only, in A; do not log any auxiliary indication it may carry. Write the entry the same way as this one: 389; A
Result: 0.5; A
